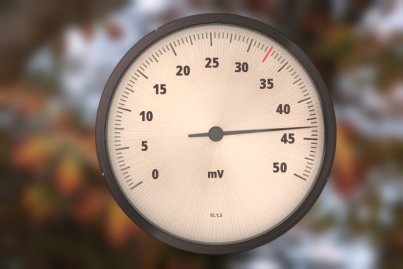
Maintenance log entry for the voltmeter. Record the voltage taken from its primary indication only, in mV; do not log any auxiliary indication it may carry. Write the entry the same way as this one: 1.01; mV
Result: 43.5; mV
